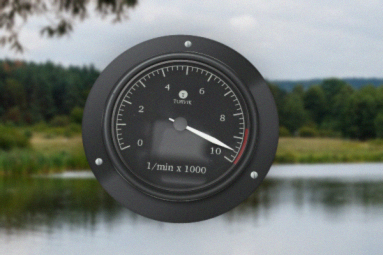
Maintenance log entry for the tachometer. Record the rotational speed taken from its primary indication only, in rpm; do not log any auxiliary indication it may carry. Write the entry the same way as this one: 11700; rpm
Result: 9600; rpm
